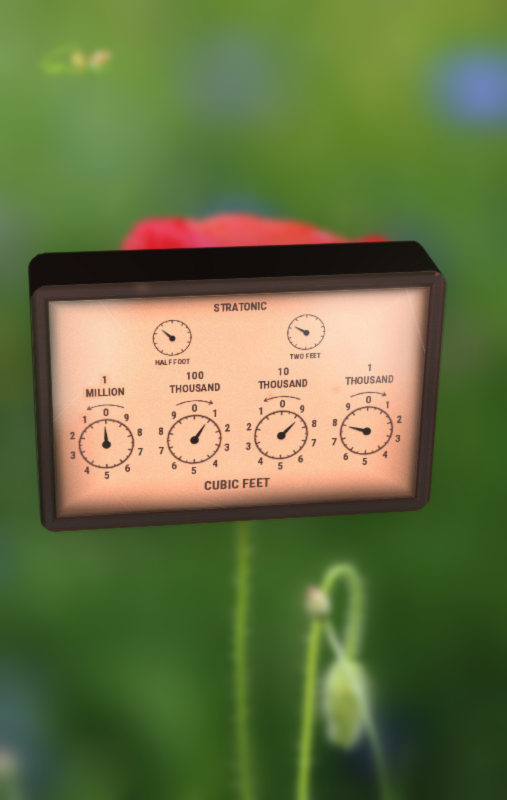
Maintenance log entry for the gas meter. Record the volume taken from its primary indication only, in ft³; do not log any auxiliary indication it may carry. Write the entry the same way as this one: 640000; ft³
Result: 8800; ft³
